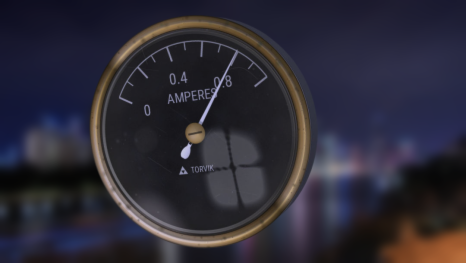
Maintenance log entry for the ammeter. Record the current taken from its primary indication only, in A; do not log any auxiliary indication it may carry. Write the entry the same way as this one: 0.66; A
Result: 0.8; A
